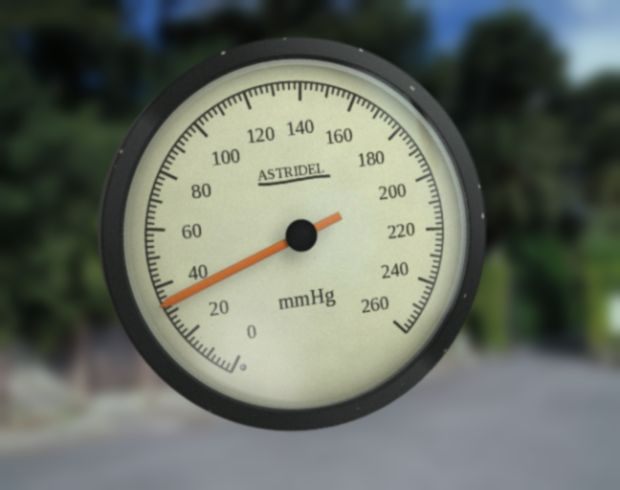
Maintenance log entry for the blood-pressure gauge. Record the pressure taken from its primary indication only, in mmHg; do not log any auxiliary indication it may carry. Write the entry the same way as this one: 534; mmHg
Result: 34; mmHg
